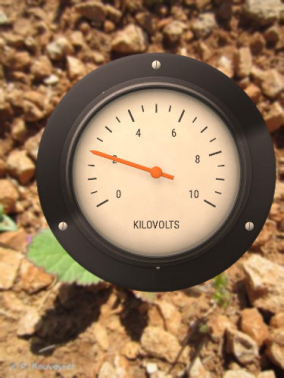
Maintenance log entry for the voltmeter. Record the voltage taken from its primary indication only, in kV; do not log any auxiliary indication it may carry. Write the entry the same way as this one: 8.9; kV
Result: 2; kV
